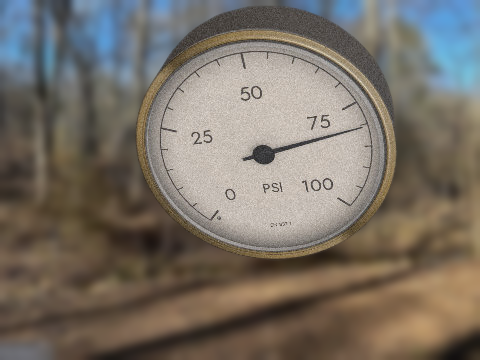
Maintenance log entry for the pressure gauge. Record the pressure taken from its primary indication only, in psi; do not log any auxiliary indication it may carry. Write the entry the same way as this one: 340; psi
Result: 80; psi
